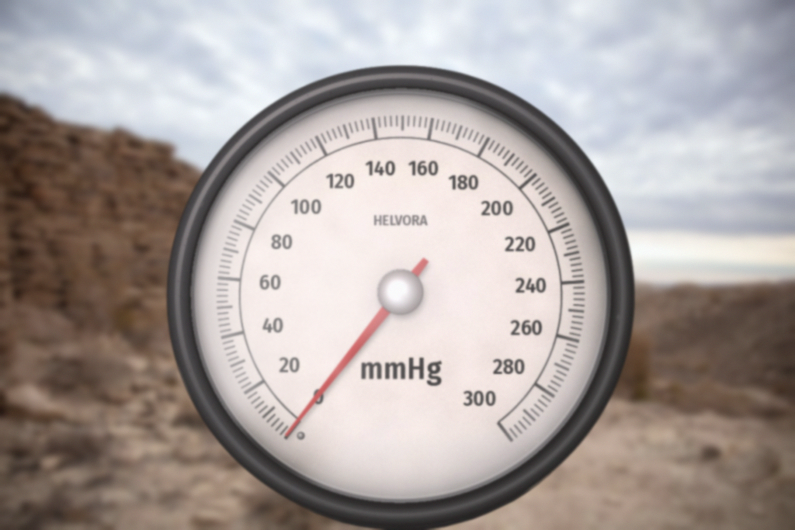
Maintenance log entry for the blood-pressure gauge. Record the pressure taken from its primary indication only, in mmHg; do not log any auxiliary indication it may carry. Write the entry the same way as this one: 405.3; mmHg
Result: 0; mmHg
